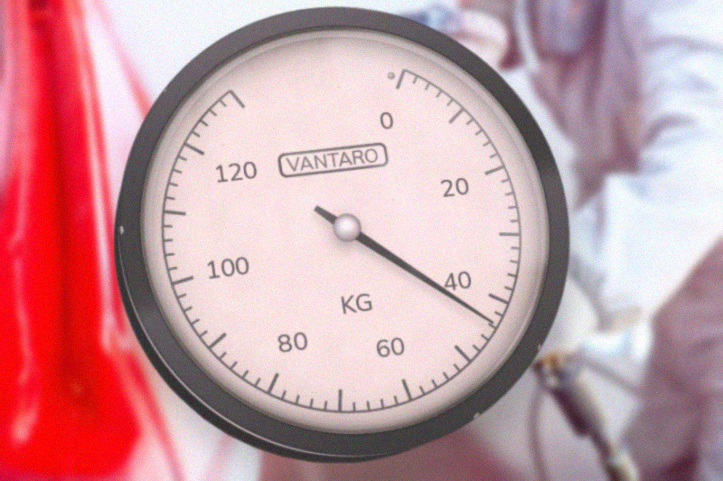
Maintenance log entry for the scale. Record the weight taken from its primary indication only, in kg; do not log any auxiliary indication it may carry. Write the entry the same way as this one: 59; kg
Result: 44; kg
